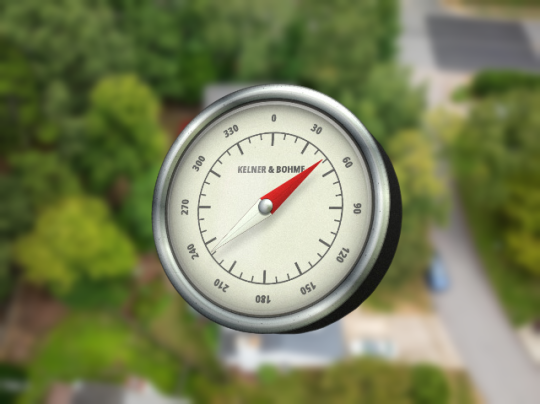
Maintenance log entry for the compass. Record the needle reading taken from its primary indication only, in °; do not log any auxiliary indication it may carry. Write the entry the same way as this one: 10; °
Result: 50; °
